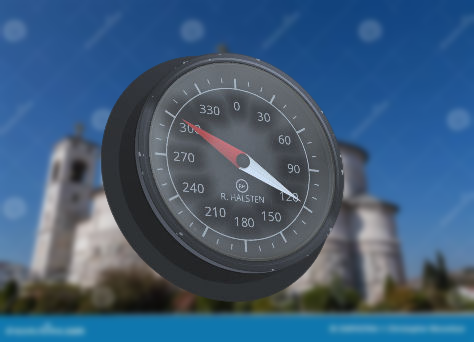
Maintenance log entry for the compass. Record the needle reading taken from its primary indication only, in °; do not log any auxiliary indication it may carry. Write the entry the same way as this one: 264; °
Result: 300; °
